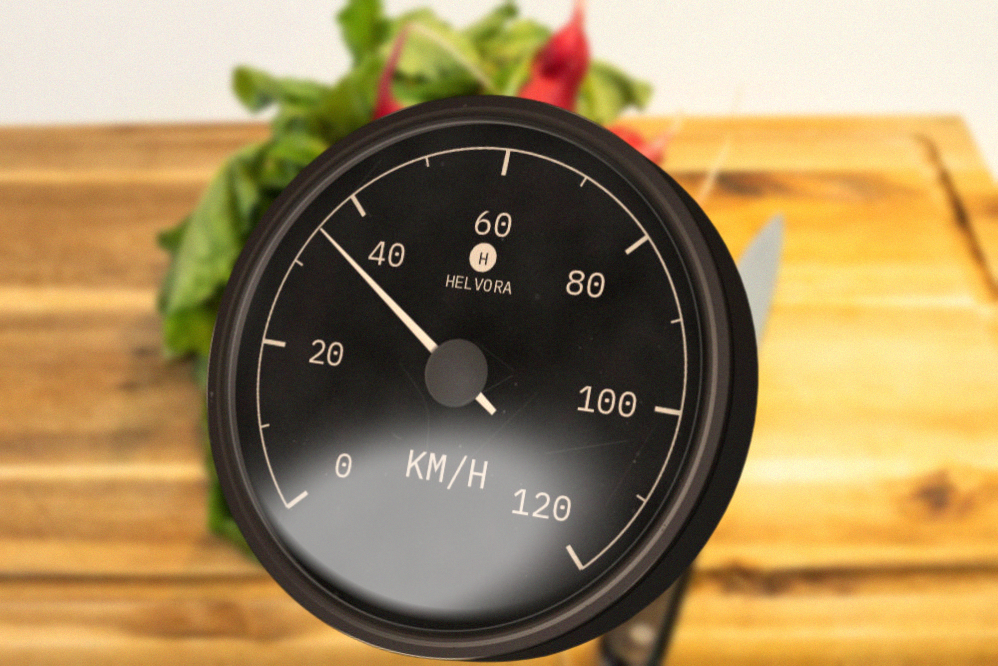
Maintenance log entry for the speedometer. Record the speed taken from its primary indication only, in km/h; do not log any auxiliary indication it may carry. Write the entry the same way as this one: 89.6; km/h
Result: 35; km/h
